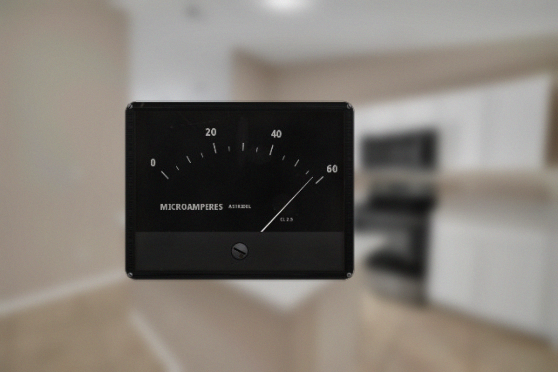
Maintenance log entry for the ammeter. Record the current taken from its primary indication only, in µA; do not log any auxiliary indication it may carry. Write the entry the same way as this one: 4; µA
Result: 57.5; µA
